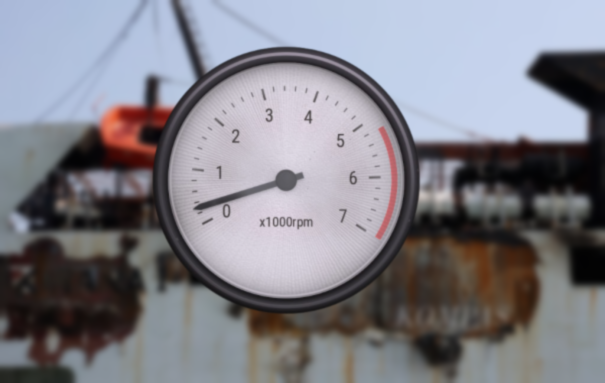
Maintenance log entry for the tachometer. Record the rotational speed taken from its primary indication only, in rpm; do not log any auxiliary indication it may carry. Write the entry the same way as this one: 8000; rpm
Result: 300; rpm
